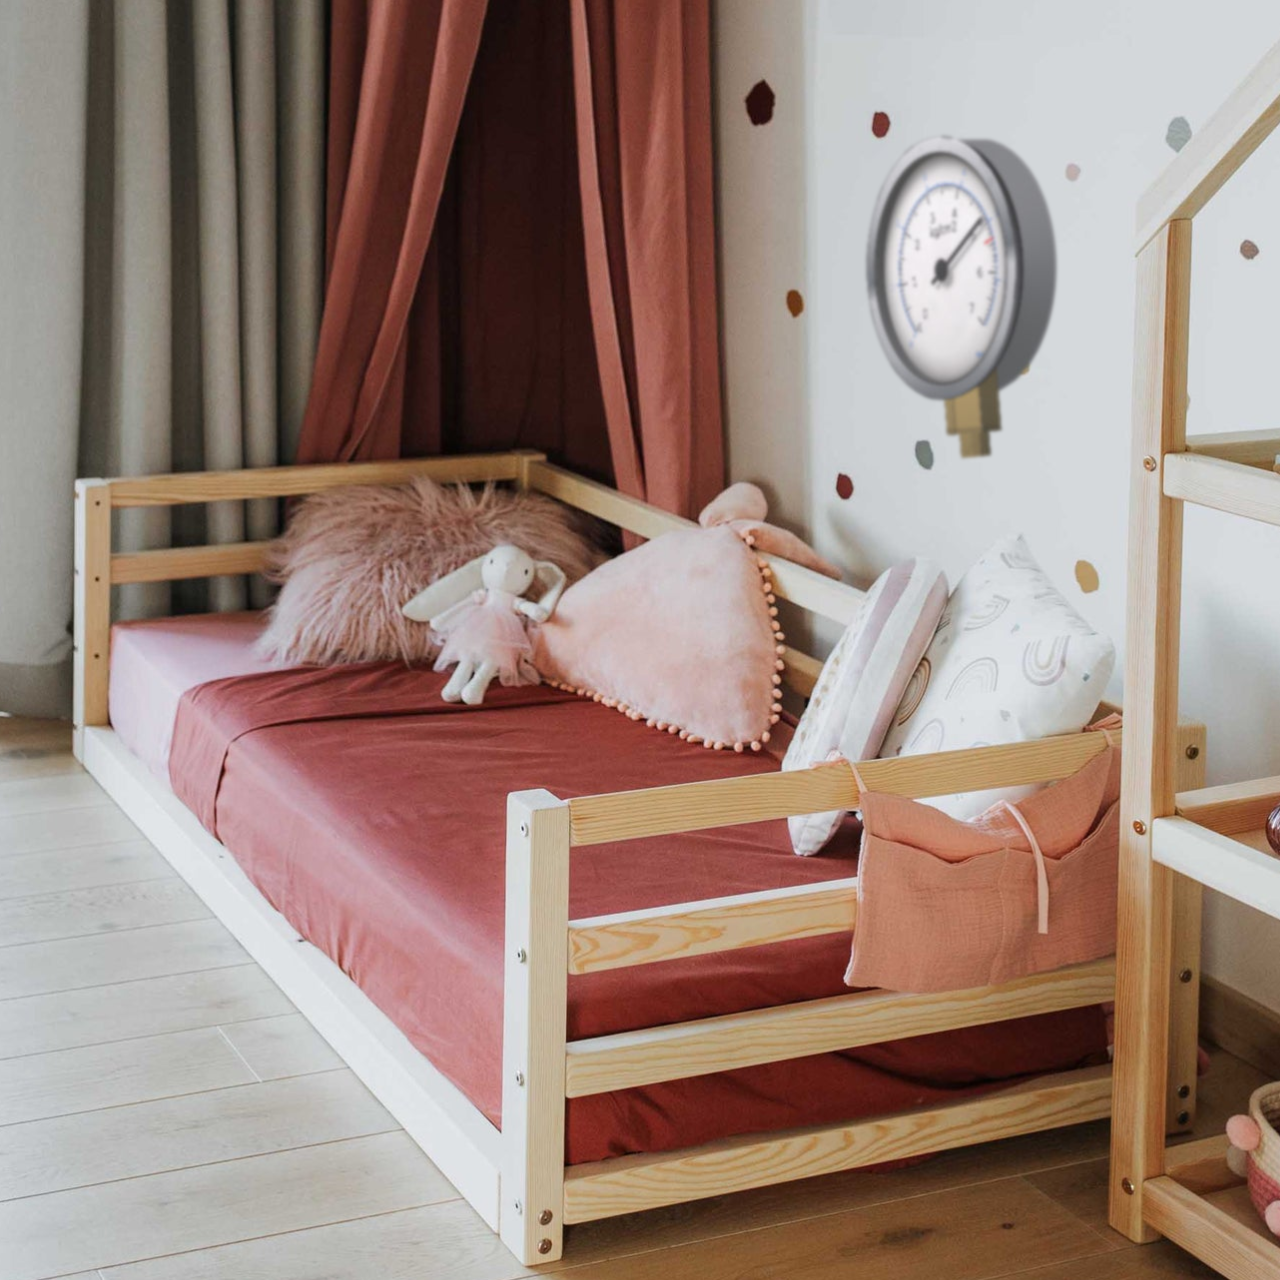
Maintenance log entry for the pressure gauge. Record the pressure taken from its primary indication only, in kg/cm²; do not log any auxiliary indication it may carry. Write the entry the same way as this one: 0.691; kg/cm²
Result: 5; kg/cm²
